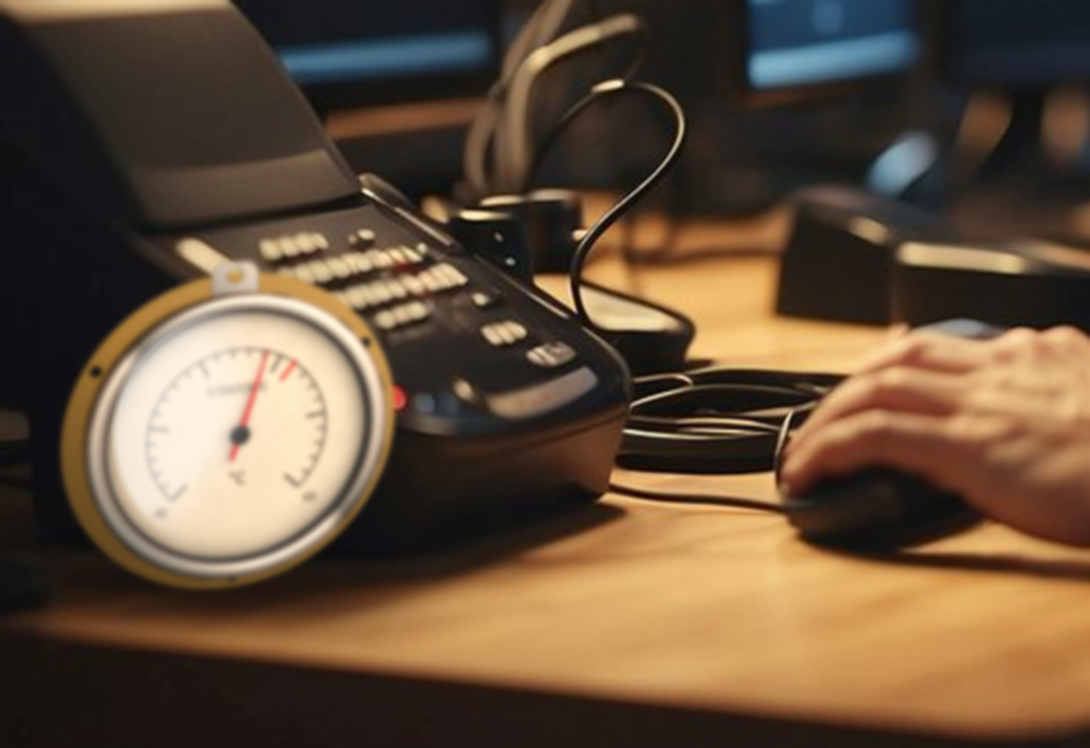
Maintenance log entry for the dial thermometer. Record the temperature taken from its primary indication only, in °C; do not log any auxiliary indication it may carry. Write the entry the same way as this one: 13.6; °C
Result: 16; °C
